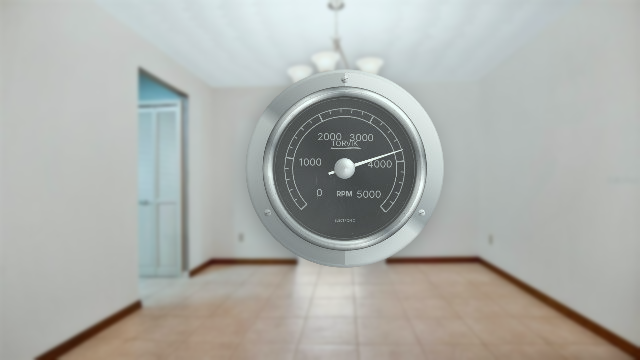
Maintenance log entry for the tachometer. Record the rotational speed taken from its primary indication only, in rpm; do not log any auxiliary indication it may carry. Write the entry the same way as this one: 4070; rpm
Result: 3800; rpm
